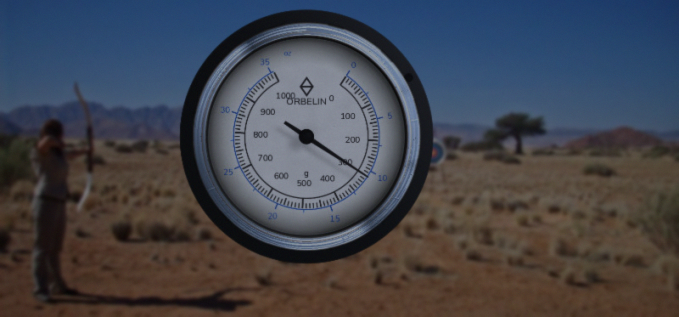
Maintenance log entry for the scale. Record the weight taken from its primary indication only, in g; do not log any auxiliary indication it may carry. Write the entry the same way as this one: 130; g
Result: 300; g
